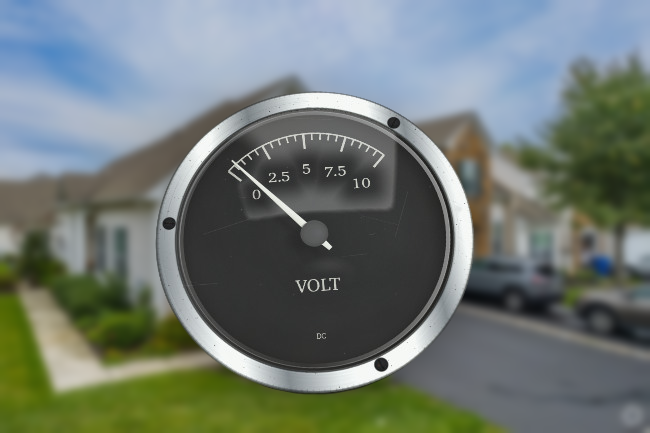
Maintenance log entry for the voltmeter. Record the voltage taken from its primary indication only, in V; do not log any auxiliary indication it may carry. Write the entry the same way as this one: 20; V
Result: 0.5; V
